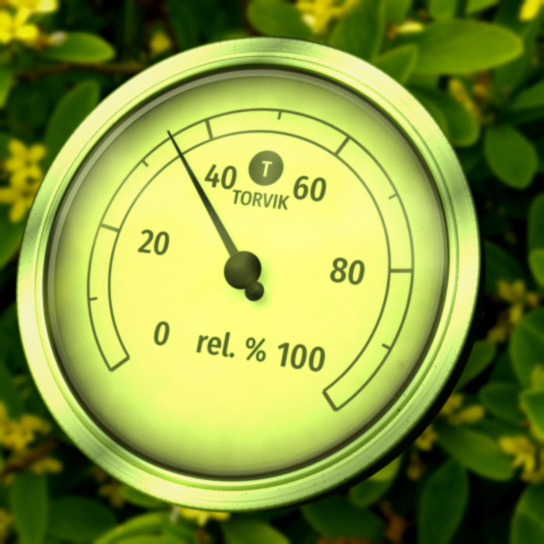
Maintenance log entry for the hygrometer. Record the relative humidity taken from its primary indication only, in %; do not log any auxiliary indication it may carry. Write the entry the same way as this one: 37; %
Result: 35; %
